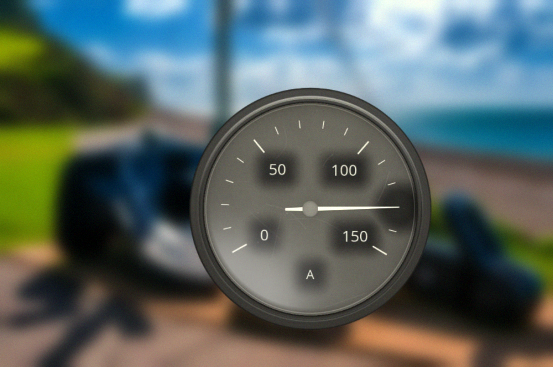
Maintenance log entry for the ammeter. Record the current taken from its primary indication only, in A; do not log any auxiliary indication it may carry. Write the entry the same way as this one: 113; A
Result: 130; A
